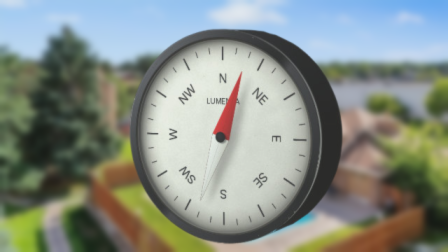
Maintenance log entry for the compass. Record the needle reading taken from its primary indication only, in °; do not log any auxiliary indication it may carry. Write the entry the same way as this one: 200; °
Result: 20; °
